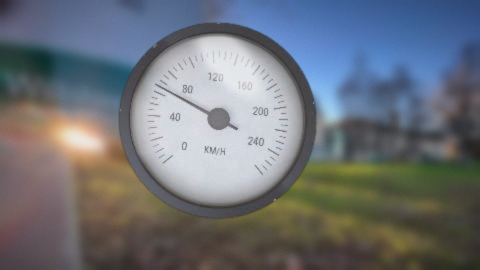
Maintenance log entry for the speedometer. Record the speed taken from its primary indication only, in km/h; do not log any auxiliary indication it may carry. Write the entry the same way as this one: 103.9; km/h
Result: 65; km/h
